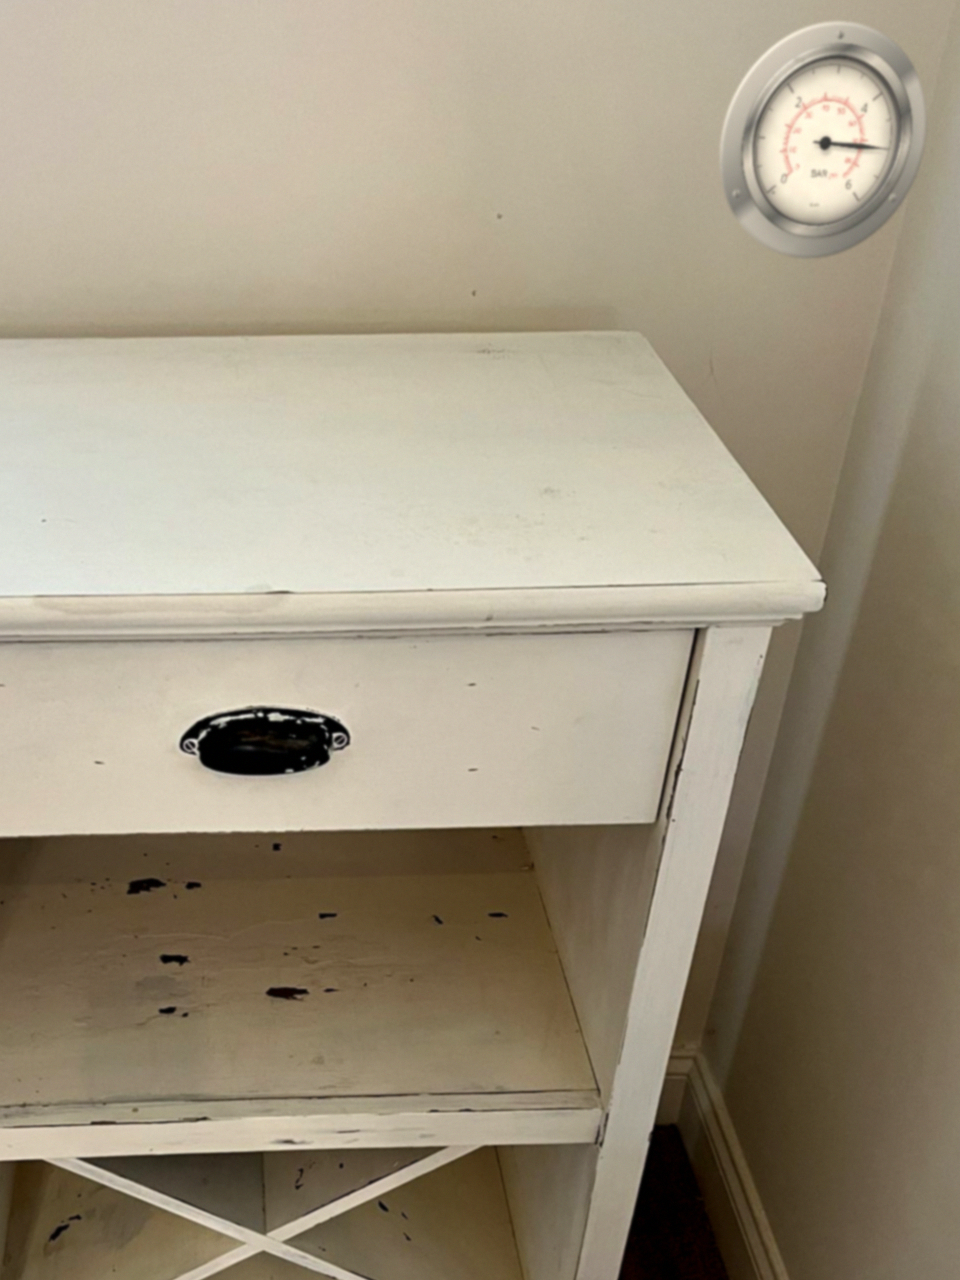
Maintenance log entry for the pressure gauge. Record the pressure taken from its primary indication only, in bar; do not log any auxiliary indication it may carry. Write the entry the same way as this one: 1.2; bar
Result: 5; bar
